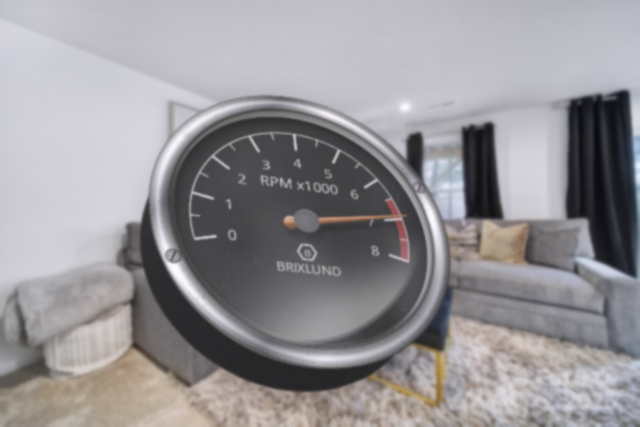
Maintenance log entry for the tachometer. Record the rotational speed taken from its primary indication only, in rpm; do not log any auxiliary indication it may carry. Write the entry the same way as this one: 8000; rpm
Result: 7000; rpm
